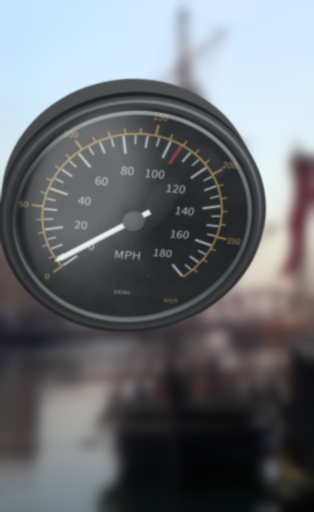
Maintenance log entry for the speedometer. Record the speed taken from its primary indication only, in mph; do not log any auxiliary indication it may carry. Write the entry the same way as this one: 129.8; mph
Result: 5; mph
